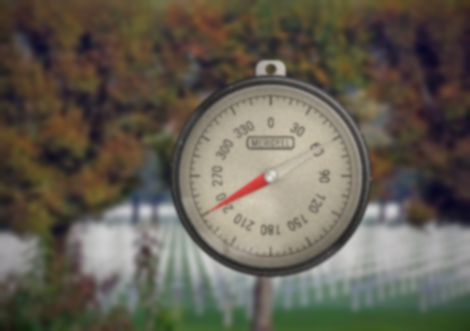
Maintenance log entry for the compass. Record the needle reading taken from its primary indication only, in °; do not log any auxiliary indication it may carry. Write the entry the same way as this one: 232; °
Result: 240; °
